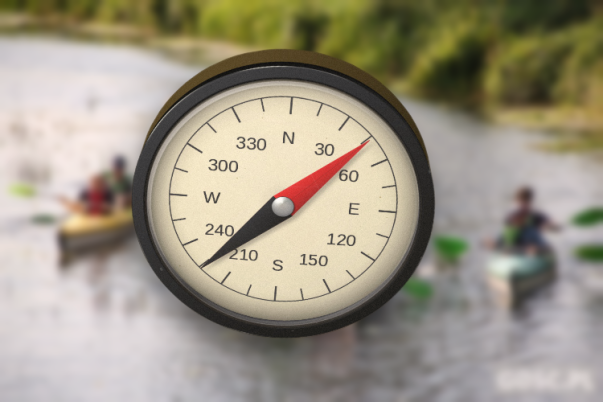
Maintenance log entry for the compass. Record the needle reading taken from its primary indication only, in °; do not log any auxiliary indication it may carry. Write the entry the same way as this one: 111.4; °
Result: 45; °
